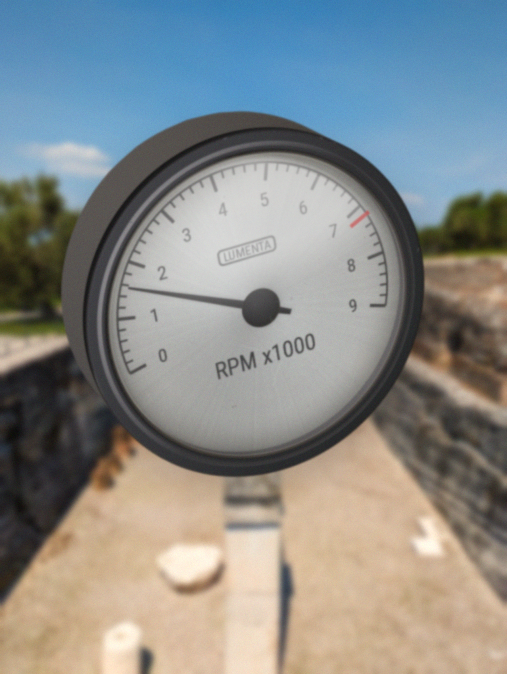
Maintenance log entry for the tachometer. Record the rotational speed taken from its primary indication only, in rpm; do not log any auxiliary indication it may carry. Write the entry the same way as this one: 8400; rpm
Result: 1600; rpm
